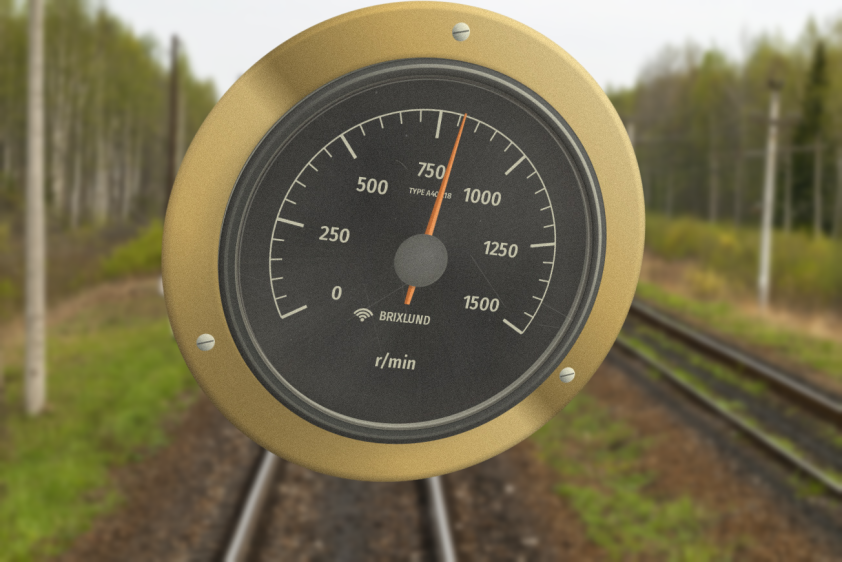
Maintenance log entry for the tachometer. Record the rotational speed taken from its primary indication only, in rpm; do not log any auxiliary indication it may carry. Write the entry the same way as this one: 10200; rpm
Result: 800; rpm
